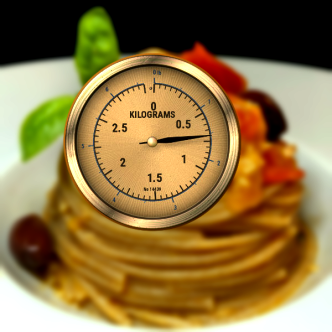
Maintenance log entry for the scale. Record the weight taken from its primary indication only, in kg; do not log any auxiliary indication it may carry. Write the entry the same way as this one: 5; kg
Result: 0.7; kg
